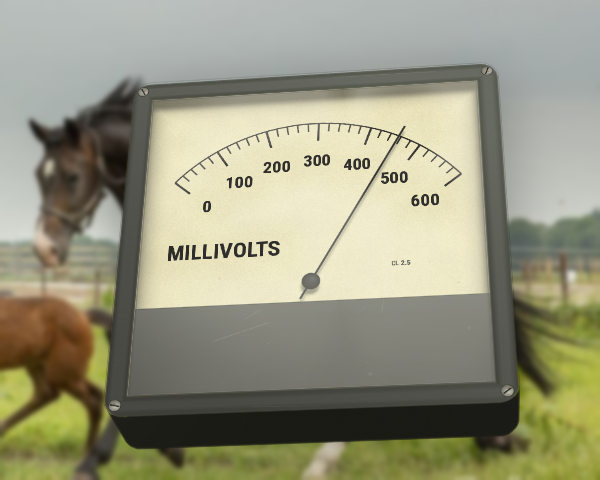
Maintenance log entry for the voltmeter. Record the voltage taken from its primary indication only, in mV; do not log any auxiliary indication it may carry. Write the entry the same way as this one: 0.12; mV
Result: 460; mV
